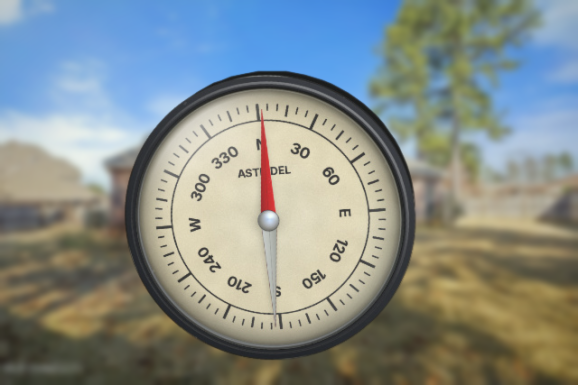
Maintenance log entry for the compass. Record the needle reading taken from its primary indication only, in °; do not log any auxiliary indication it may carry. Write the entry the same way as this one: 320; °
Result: 2.5; °
